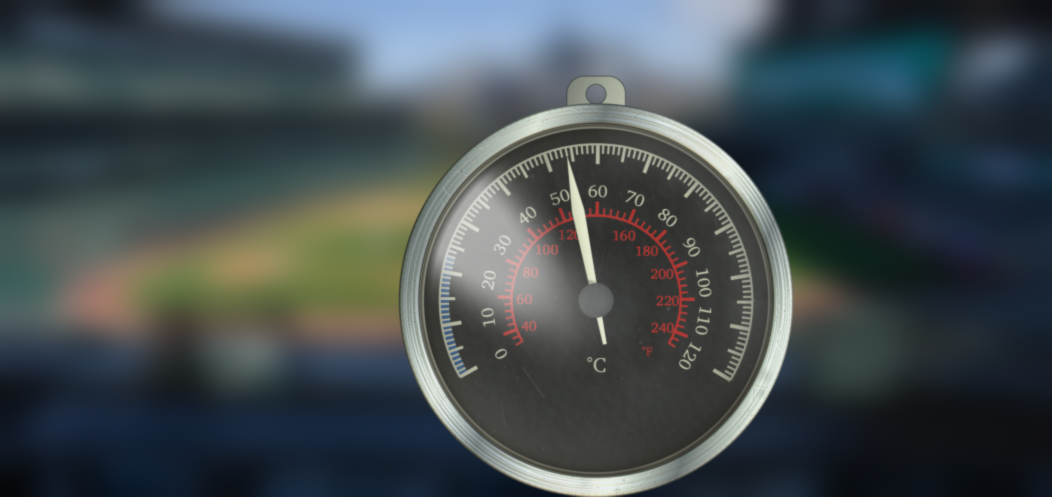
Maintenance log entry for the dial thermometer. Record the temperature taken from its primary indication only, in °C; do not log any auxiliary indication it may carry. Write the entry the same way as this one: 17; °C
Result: 54; °C
